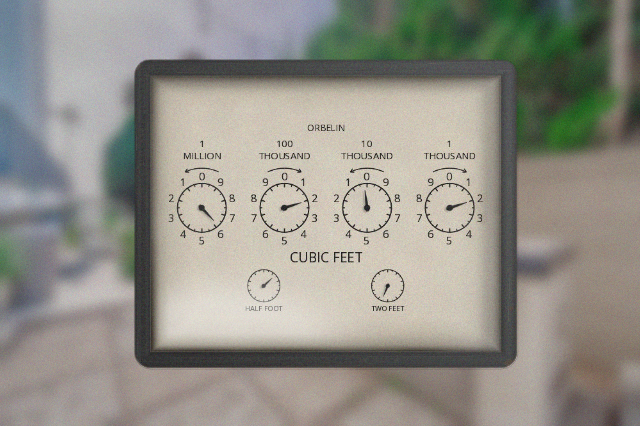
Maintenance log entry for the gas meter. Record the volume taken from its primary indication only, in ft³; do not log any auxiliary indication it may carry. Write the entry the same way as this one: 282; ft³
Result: 620200; ft³
